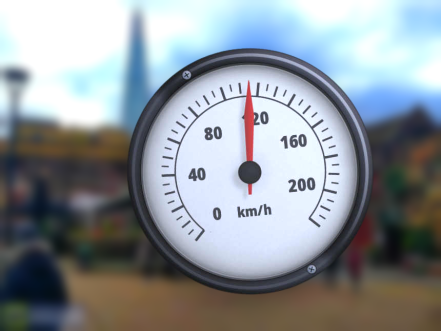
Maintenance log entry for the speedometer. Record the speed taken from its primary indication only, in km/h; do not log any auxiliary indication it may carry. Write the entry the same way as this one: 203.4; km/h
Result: 115; km/h
